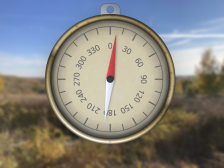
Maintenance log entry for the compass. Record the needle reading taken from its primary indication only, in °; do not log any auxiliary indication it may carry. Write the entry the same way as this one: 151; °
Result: 7.5; °
